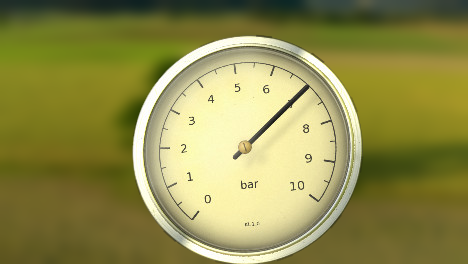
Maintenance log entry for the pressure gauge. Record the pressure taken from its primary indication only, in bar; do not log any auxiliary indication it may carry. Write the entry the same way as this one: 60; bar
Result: 7; bar
